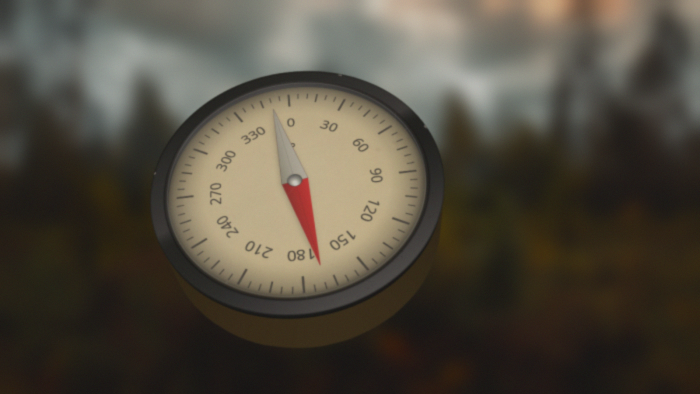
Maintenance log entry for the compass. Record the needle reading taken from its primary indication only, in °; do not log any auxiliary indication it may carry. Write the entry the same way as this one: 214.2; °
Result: 170; °
